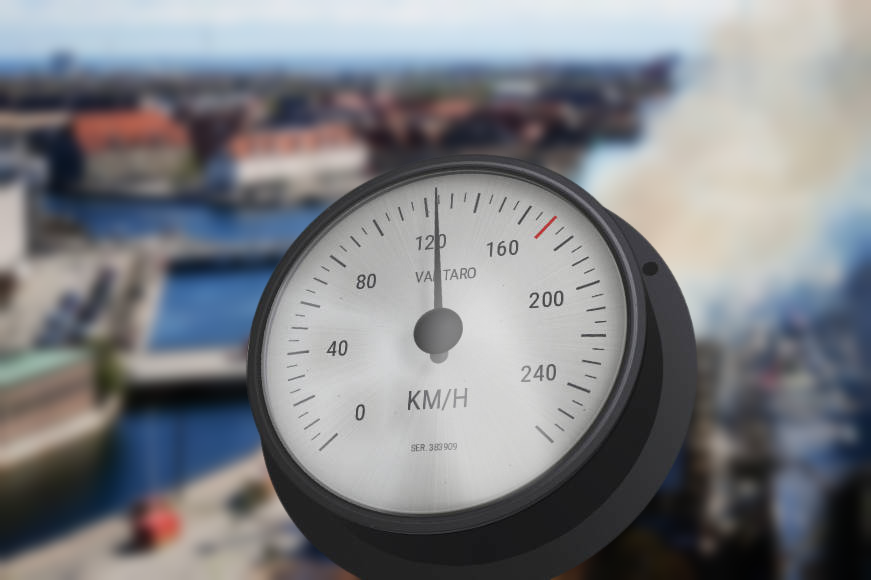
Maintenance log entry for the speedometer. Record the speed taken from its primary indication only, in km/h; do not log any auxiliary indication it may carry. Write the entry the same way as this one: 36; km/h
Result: 125; km/h
